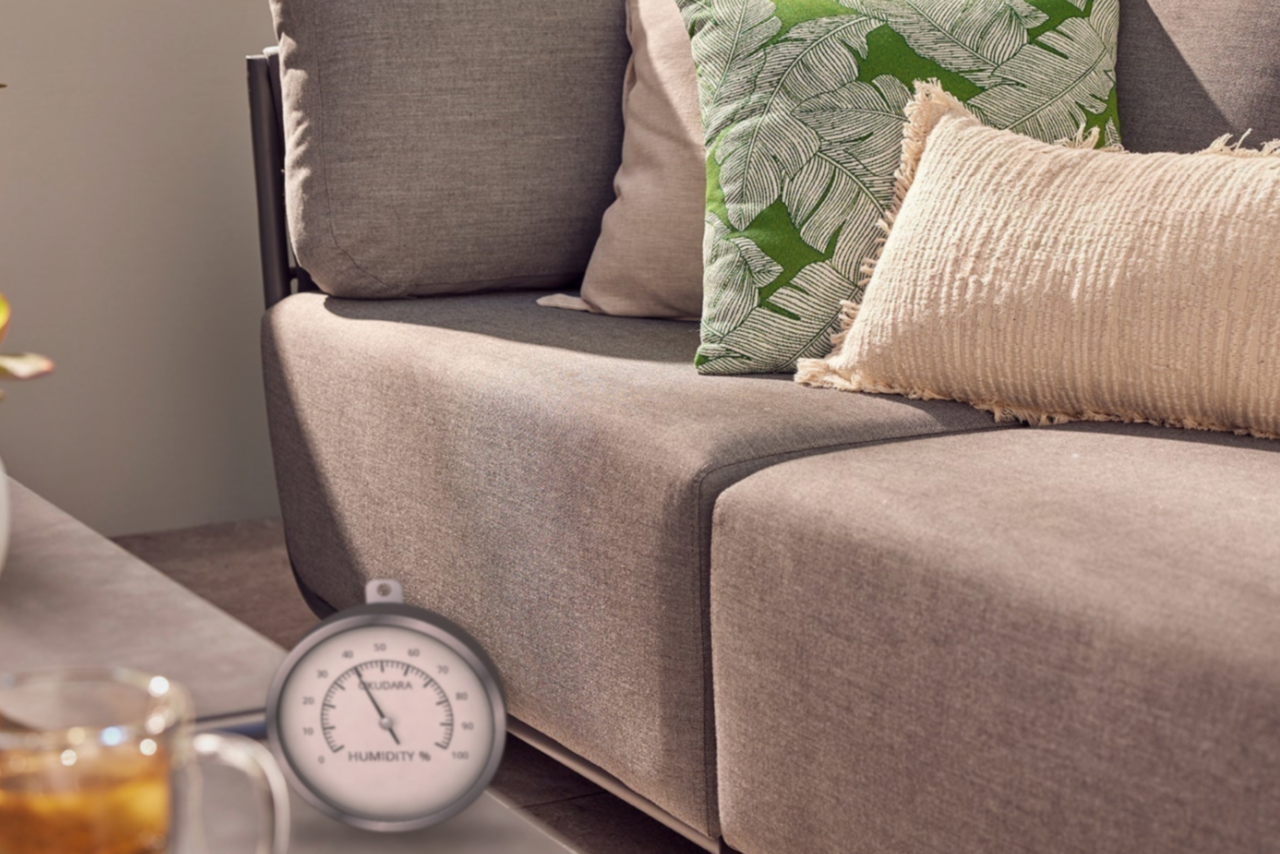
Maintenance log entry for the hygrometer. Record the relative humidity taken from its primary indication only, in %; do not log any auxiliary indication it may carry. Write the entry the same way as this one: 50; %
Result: 40; %
